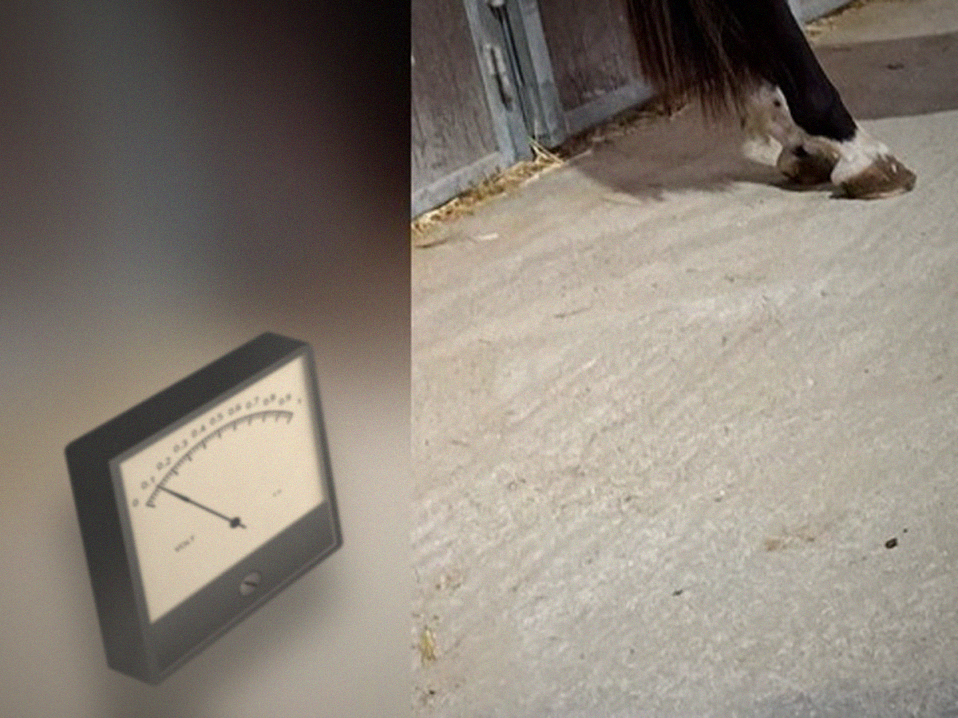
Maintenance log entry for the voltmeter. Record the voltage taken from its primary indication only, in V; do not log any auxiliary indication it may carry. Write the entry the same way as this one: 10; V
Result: 0.1; V
